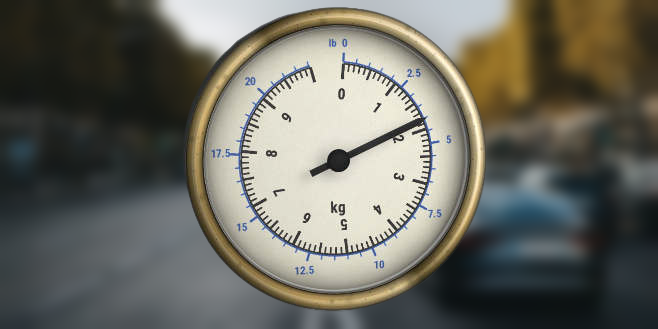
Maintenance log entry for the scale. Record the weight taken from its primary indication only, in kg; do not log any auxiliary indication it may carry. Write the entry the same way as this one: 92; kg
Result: 1.8; kg
